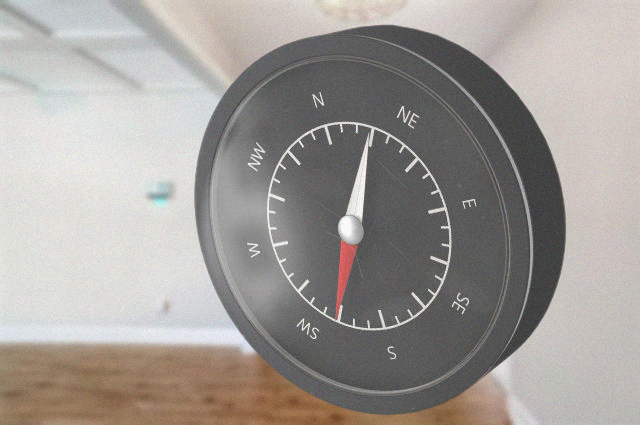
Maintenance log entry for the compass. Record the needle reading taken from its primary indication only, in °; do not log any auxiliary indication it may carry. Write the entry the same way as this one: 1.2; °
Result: 210; °
